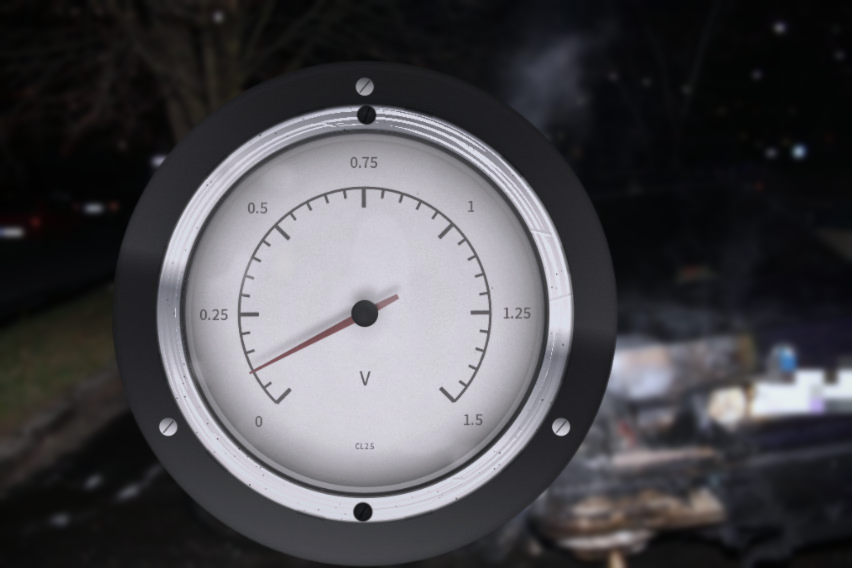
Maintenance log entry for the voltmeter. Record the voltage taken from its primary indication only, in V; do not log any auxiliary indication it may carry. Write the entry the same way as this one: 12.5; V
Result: 0.1; V
